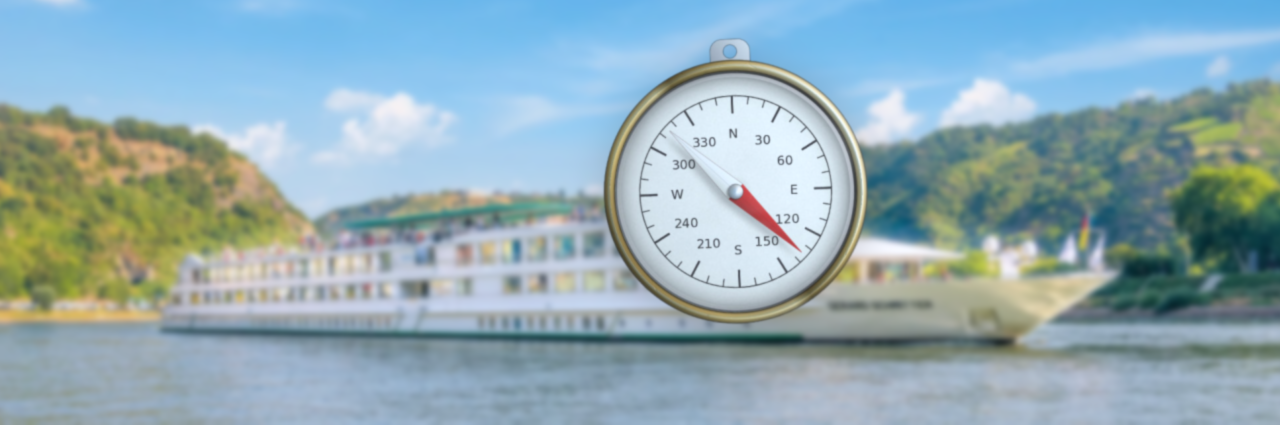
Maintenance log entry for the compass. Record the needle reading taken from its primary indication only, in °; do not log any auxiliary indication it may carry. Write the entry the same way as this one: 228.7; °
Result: 135; °
